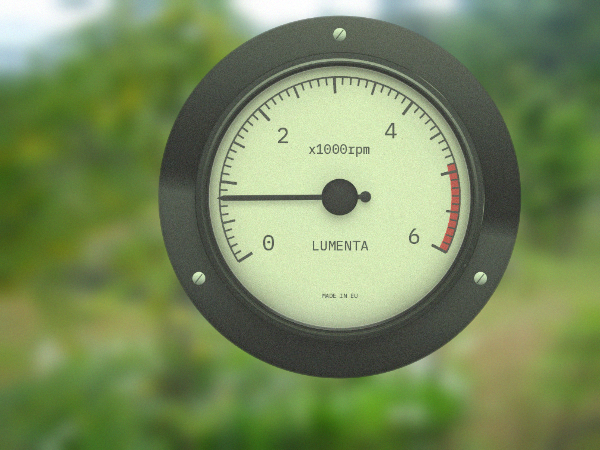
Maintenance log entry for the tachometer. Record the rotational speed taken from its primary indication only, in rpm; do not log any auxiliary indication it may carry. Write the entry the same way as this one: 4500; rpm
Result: 800; rpm
